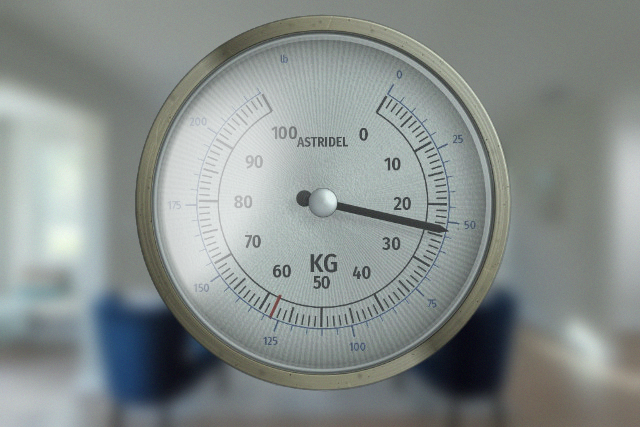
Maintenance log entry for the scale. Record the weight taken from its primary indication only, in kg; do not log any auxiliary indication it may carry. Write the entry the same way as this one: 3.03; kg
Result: 24; kg
